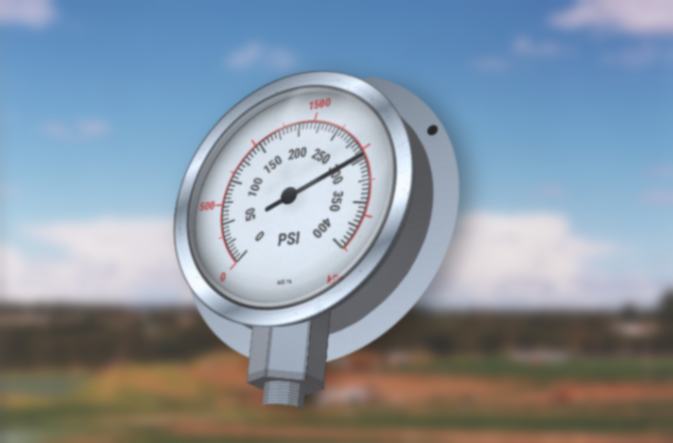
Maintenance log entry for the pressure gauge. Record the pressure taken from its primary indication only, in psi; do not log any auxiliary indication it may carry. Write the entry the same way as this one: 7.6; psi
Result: 300; psi
